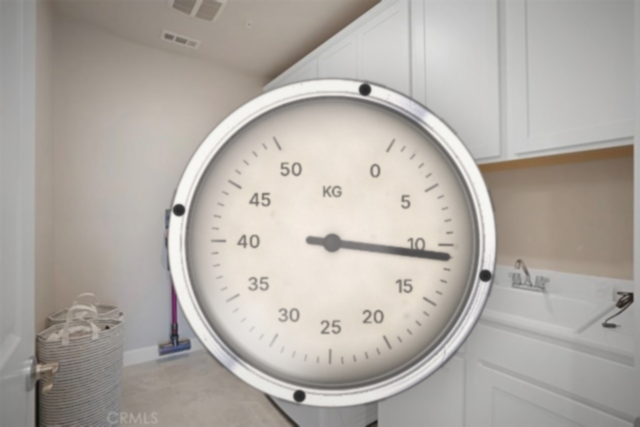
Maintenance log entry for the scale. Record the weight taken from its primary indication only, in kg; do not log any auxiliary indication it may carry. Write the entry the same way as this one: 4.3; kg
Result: 11; kg
